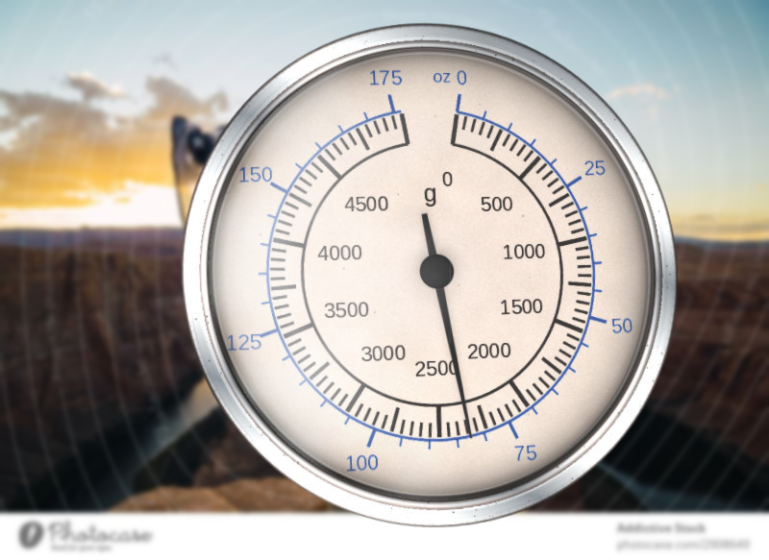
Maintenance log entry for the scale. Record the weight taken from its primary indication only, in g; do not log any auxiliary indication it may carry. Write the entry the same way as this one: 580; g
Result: 2350; g
